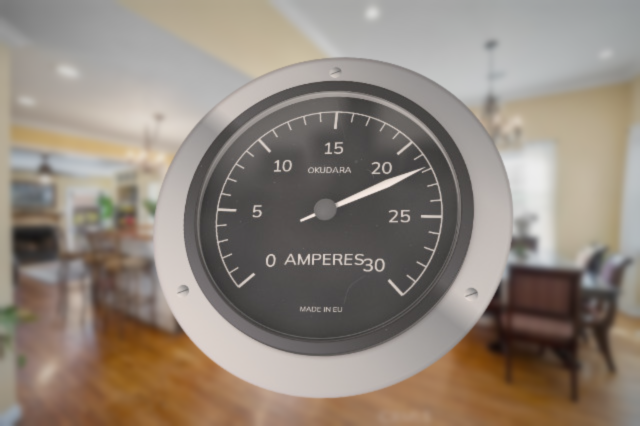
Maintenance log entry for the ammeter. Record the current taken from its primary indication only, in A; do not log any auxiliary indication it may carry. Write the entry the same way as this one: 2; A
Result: 22; A
